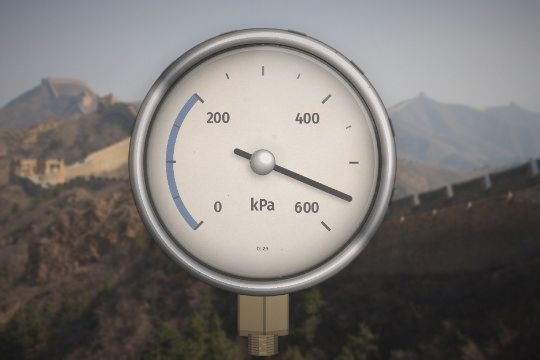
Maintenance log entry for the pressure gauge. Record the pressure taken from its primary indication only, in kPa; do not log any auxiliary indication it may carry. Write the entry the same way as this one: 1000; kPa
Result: 550; kPa
